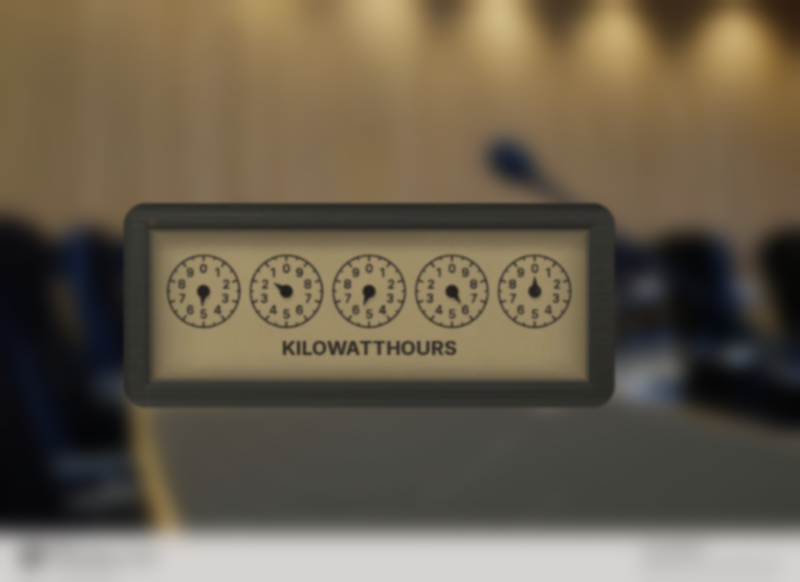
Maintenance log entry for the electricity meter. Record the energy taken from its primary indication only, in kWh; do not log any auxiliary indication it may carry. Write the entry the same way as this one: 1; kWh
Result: 51560; kWh
